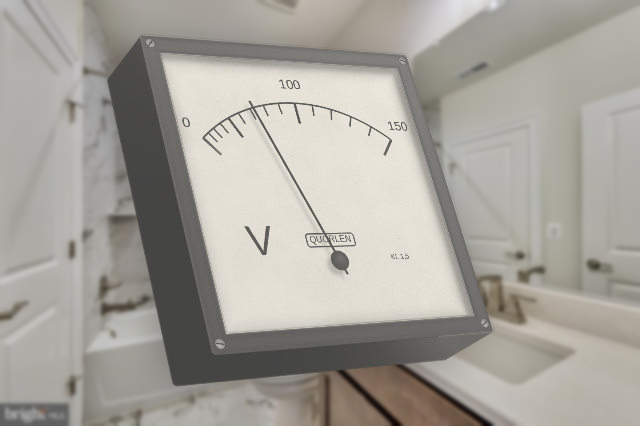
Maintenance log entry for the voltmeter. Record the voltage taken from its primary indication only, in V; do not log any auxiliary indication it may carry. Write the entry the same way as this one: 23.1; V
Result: 70; V
